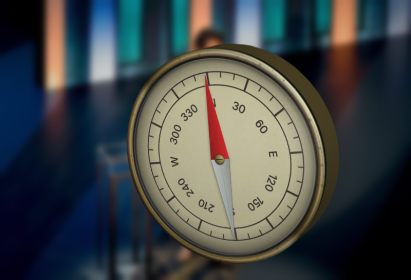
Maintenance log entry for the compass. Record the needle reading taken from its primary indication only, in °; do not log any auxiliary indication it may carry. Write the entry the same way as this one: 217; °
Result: 0; °
